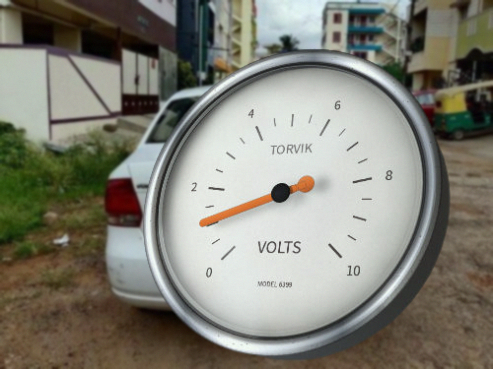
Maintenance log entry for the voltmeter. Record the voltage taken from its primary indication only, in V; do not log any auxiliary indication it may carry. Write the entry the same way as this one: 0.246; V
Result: 1; V
